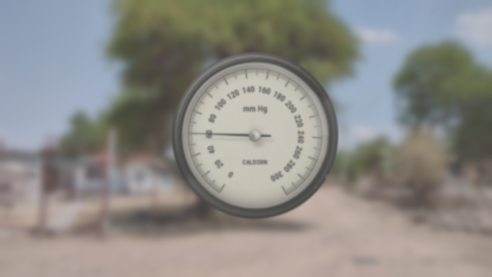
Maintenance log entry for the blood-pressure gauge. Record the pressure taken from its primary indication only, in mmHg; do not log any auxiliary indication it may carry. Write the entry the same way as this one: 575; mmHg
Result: 60; mmHg
